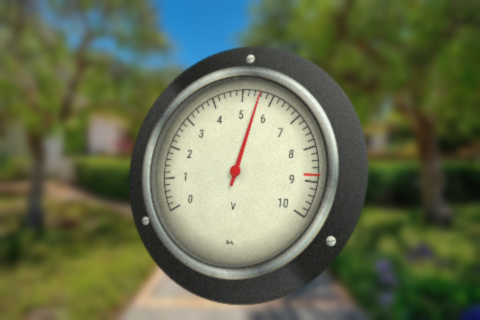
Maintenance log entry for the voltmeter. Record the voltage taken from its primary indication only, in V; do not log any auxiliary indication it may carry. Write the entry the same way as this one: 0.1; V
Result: 5.6; V
